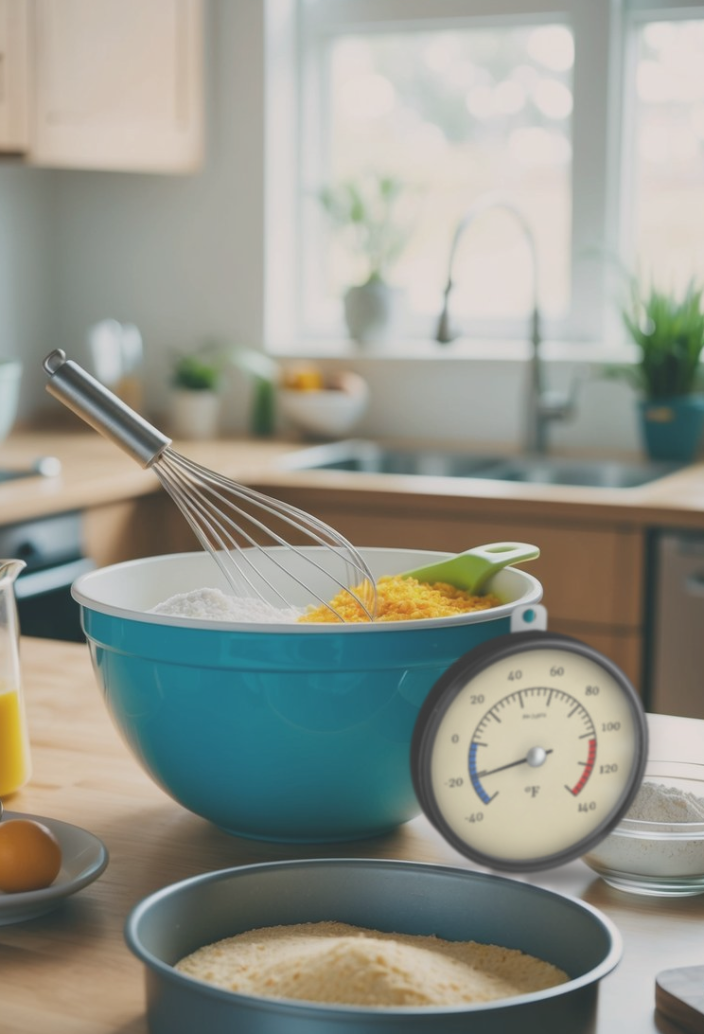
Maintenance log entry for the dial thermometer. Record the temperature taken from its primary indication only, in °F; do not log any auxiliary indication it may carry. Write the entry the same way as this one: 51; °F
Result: -20; °F
